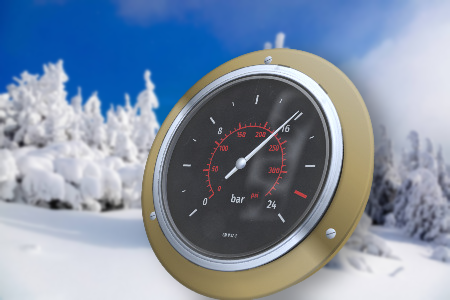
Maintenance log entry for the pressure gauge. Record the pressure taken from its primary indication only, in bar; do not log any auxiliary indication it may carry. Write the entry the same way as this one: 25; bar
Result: 16; bar
